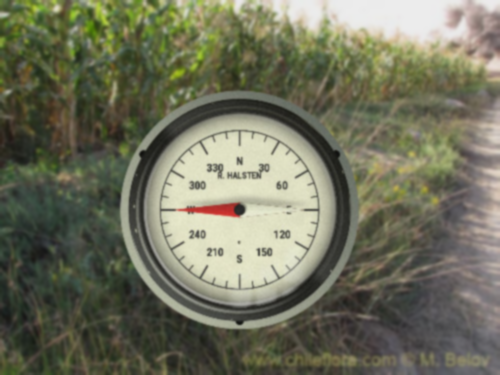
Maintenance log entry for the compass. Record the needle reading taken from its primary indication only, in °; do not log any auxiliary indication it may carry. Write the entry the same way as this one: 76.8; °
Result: 270; °
